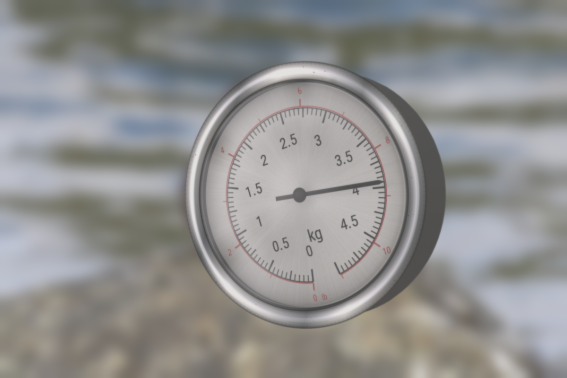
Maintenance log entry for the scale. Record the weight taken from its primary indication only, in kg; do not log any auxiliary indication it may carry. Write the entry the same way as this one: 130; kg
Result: 3.95; kg
